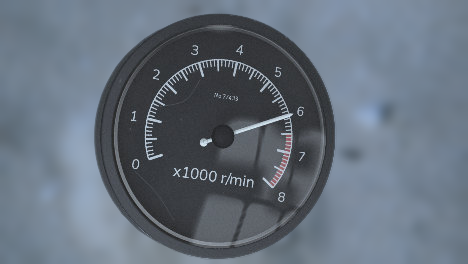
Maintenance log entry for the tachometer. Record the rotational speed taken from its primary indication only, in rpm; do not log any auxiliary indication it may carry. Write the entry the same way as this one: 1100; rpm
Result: 6000; rpm
